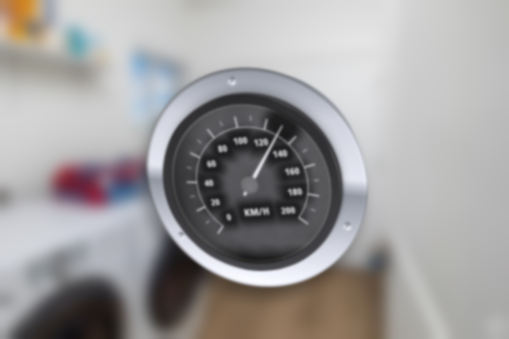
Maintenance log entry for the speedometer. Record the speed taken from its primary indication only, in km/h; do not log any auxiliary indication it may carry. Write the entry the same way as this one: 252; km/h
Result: 130; km/h
